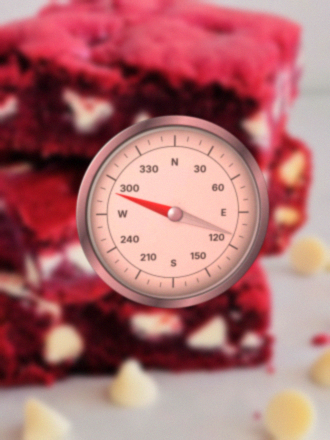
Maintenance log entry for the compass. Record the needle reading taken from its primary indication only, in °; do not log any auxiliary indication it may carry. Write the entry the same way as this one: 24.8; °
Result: 290; °
